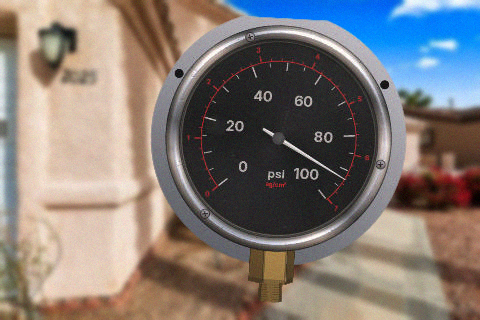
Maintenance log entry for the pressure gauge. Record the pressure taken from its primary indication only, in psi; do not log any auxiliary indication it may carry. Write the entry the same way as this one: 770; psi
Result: 92.5; psi
